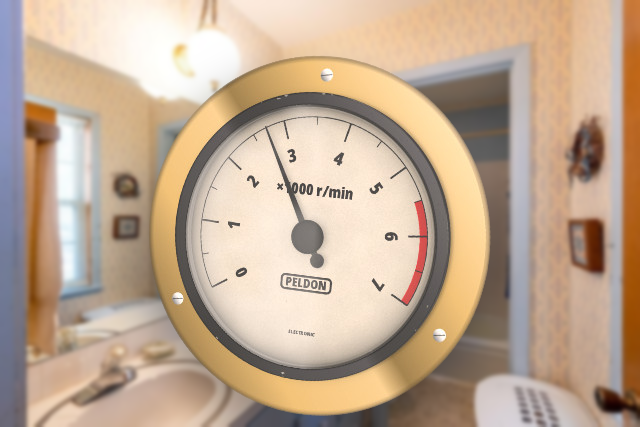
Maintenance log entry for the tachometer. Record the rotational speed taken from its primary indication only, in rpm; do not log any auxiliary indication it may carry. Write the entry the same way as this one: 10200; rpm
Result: 2750; rpm
